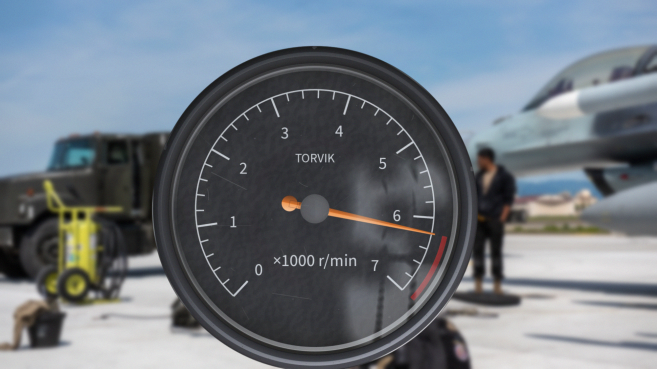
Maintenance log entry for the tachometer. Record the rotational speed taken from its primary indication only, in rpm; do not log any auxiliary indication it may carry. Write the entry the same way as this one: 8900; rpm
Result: 6200; rpm
